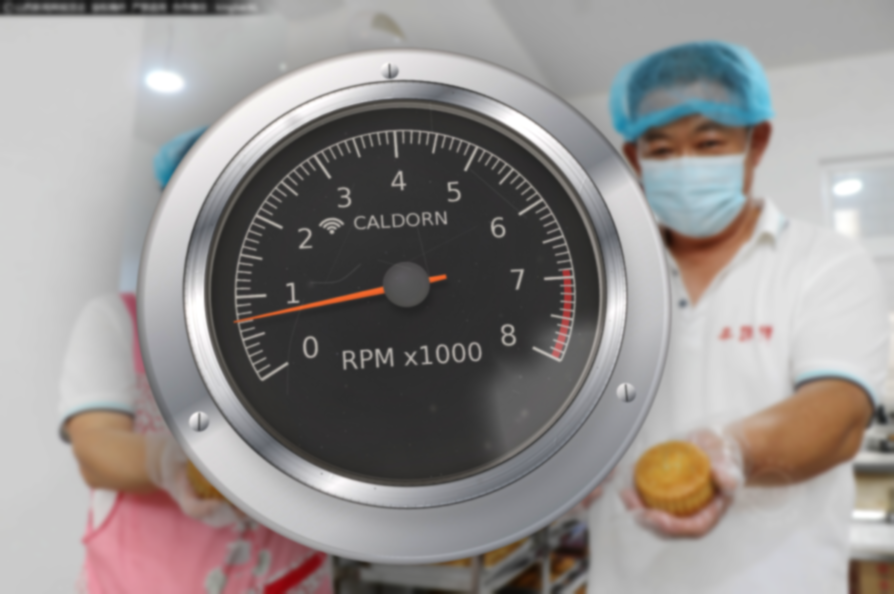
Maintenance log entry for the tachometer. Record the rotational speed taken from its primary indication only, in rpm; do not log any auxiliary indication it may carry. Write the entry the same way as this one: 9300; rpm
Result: 700; rpm
